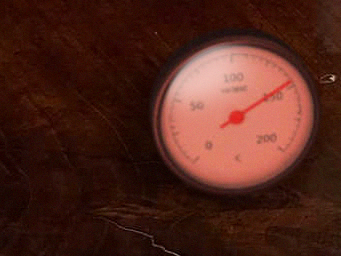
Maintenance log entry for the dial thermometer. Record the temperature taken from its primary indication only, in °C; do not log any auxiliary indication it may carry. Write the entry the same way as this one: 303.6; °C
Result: 145; °C
